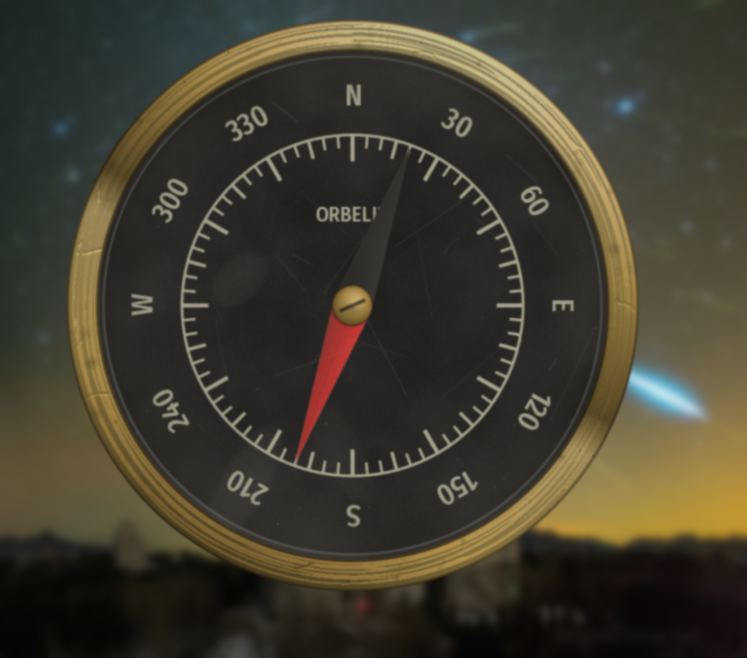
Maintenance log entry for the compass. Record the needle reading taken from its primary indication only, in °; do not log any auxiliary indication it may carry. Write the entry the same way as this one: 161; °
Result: 200; °
